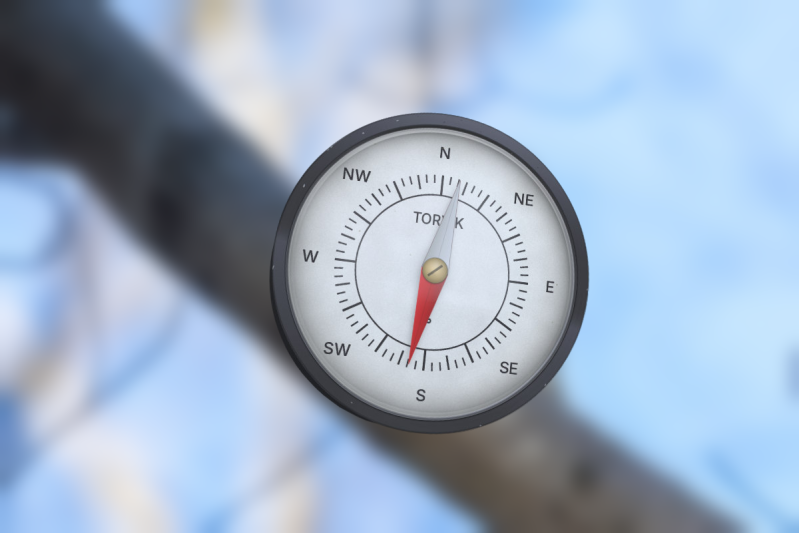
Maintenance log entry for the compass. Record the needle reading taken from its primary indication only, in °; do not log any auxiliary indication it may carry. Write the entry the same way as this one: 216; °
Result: 190; °
